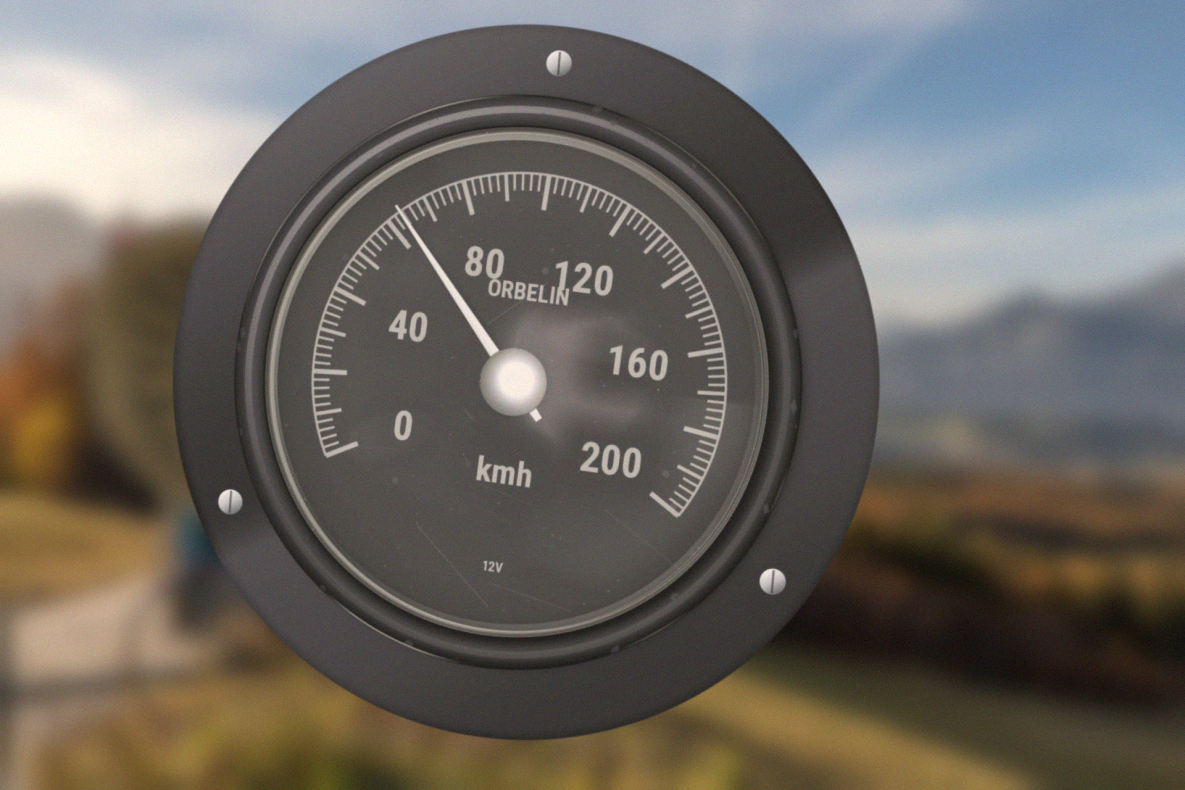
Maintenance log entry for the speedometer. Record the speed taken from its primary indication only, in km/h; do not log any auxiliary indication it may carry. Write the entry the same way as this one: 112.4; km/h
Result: 64; km/h
